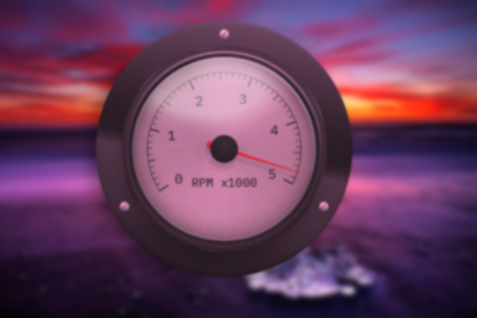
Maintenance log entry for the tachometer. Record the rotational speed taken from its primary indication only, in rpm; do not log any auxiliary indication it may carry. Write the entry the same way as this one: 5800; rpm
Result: 4800; rpm
